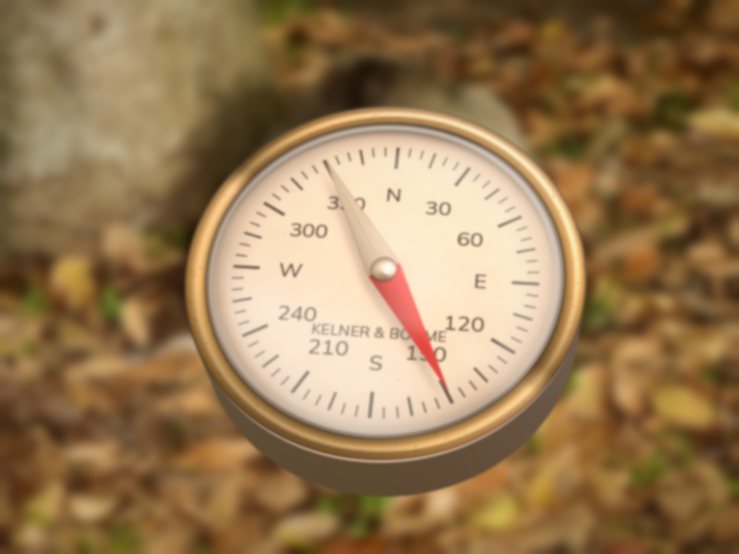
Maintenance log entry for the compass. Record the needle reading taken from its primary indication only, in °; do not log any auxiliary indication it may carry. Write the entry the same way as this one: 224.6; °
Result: 150; °
